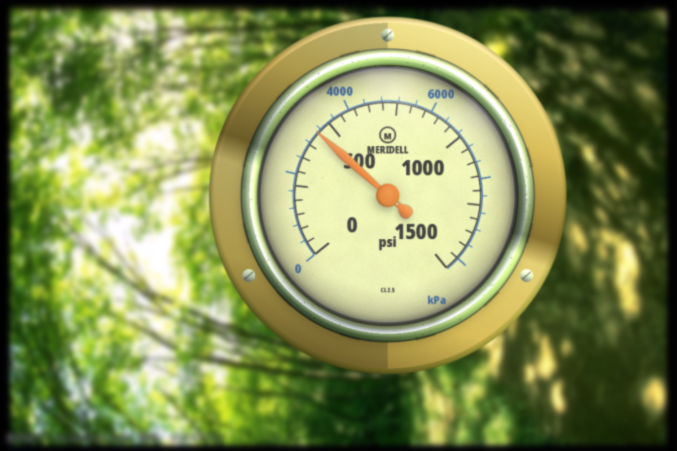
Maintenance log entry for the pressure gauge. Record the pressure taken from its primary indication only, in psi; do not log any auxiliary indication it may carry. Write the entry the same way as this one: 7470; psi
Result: 450; psi
